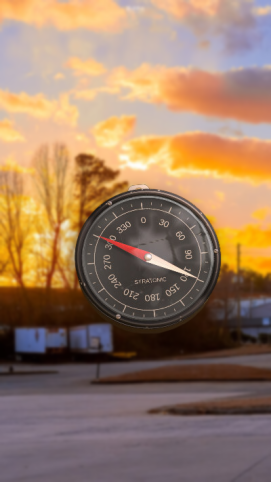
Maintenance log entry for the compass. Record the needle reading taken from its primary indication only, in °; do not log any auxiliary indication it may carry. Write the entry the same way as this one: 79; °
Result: 300; °
